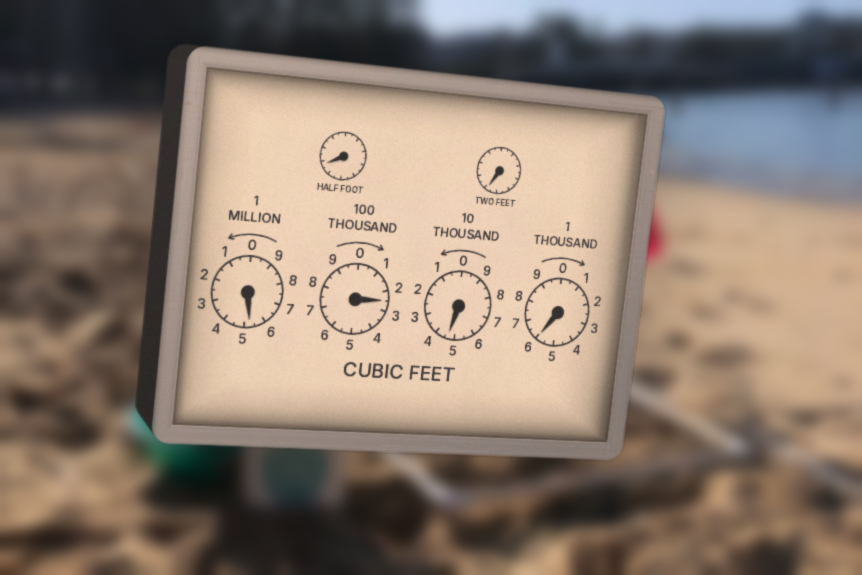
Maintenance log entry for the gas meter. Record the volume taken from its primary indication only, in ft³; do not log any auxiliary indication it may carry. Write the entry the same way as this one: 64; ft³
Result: 524600; ft³
